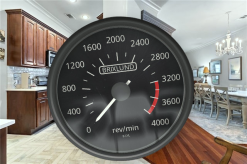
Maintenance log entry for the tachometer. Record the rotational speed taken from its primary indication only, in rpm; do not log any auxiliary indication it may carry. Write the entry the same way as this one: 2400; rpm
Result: 0; rpm
